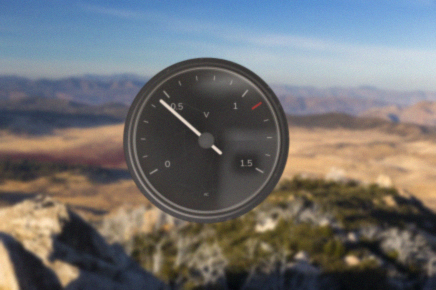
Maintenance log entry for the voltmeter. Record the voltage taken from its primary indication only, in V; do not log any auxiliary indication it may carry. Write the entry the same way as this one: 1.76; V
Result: 0.45; V
